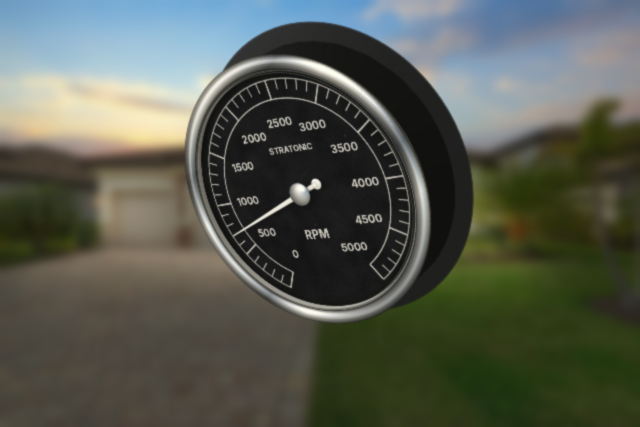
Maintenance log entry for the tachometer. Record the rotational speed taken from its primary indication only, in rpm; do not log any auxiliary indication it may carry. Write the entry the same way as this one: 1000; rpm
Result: 700; rpm
